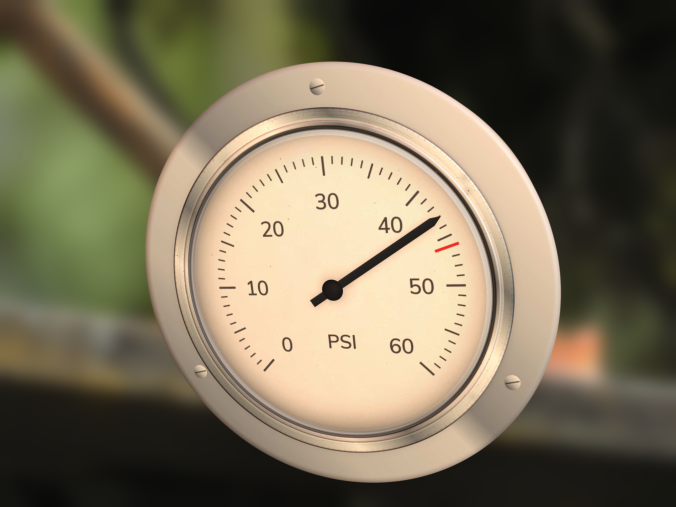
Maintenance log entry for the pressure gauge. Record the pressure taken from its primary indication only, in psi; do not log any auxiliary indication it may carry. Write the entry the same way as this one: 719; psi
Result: 43; psi
